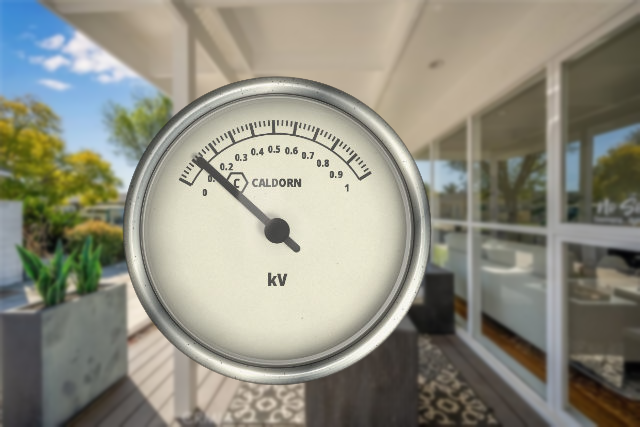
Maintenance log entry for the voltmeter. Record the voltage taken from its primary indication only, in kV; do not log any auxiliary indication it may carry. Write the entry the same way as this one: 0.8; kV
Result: 0.12; kV
